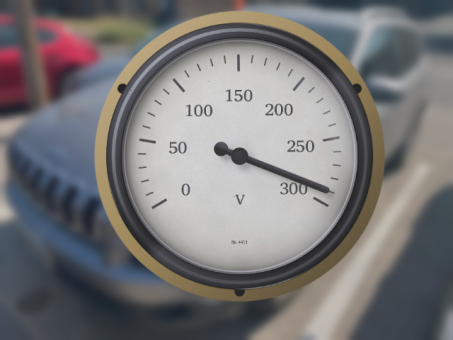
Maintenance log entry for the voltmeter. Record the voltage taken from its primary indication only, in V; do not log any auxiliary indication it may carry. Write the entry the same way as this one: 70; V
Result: 290; V
